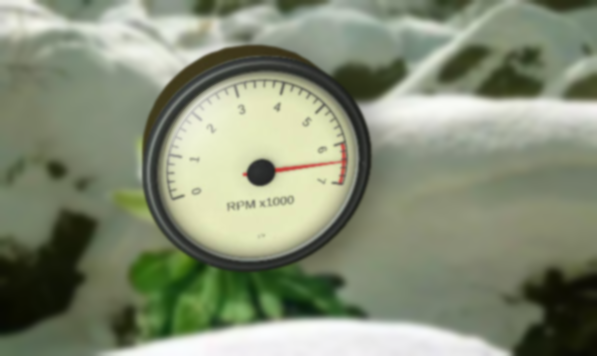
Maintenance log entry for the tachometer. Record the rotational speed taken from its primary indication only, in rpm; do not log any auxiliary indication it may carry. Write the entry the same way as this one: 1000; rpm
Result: 6400; rpm
